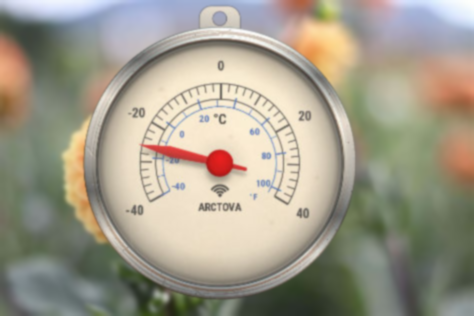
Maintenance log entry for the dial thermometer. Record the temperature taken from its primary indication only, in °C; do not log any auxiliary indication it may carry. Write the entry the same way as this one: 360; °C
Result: -26; °C
